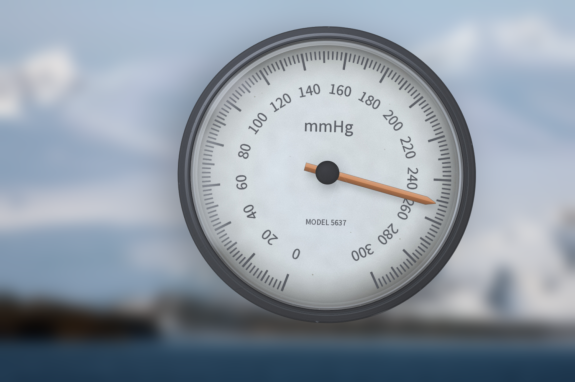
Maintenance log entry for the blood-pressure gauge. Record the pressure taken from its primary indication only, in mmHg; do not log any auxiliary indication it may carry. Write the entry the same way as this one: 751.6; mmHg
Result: 252; mmHg
